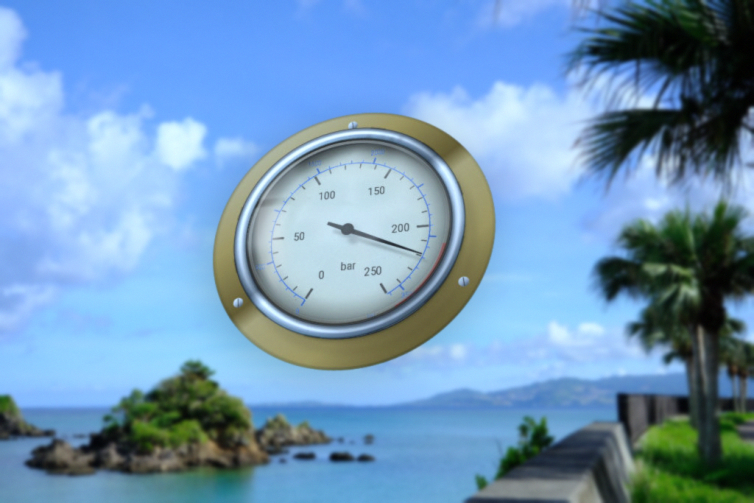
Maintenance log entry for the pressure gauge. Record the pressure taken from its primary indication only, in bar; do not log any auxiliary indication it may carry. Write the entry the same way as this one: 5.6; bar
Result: 220; bar
